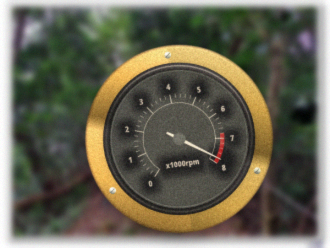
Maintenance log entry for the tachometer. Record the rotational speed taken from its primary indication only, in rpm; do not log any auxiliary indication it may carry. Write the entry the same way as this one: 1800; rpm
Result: 7800; rpm
